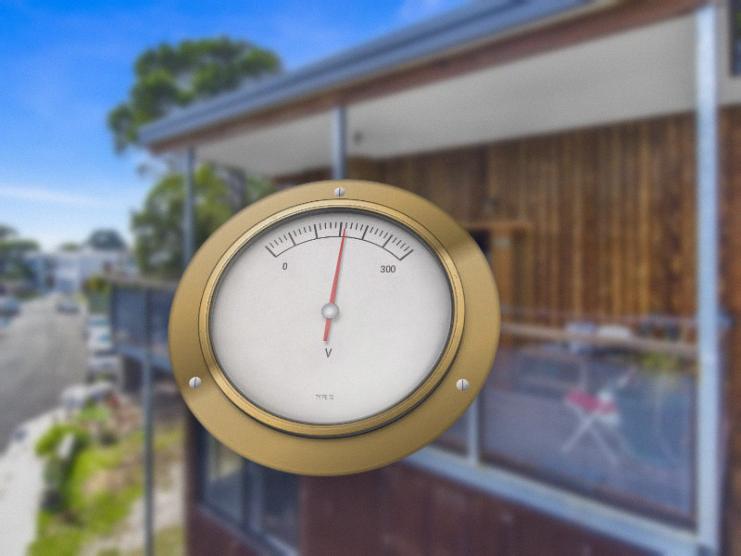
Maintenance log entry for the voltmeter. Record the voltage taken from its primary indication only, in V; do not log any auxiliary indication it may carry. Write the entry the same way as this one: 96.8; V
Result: 160; V
